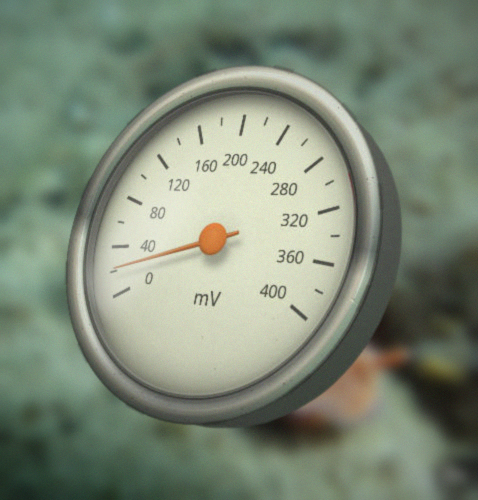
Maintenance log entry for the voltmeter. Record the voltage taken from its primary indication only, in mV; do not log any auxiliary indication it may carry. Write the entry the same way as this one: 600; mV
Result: 20; mV
